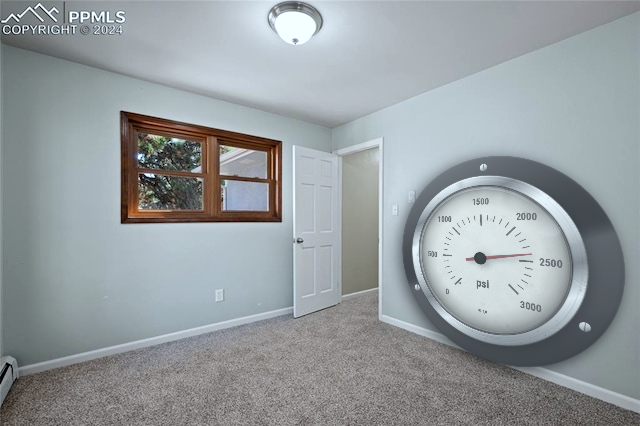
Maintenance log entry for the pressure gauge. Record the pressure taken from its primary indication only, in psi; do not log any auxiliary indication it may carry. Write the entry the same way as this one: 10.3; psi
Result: 2400; psi
